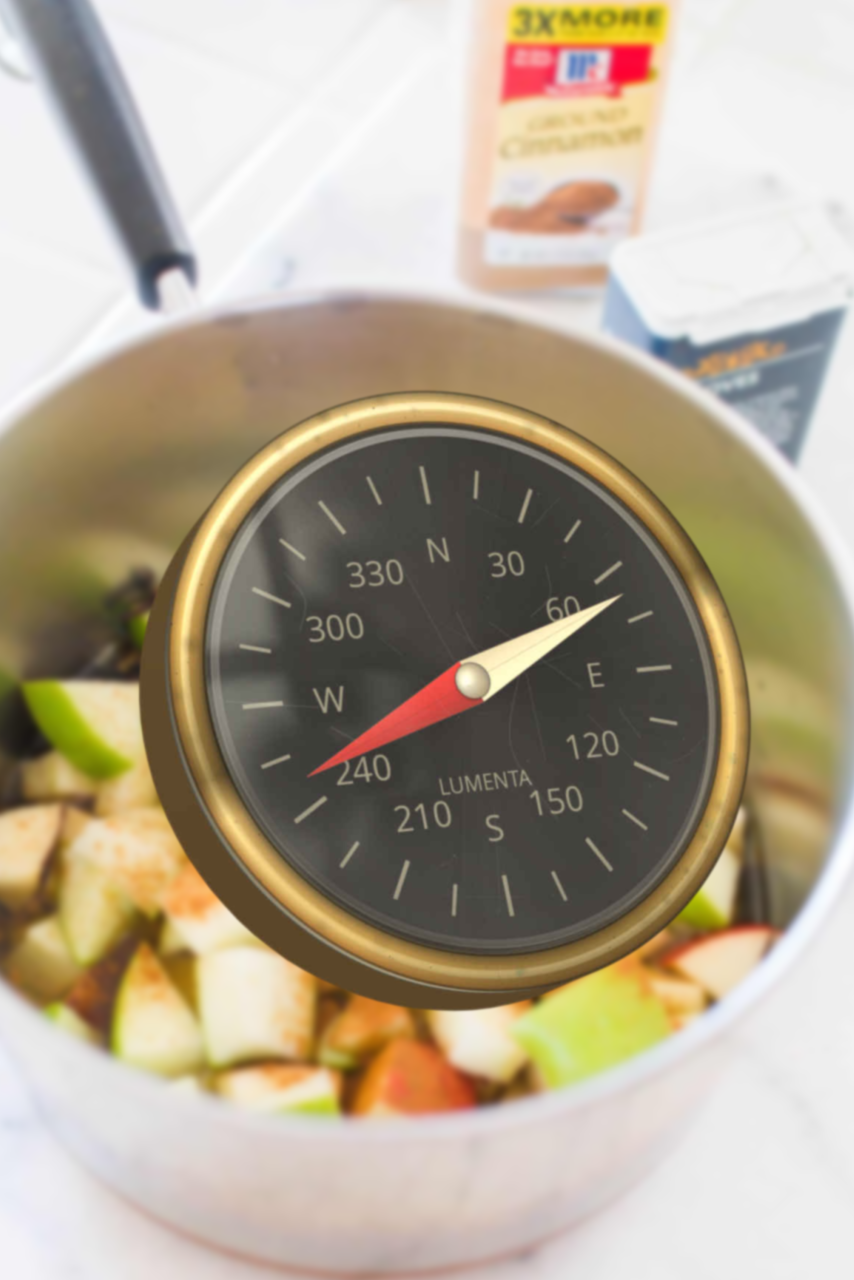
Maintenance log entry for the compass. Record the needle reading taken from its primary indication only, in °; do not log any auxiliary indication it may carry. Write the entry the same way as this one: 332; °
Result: 247.5; °
